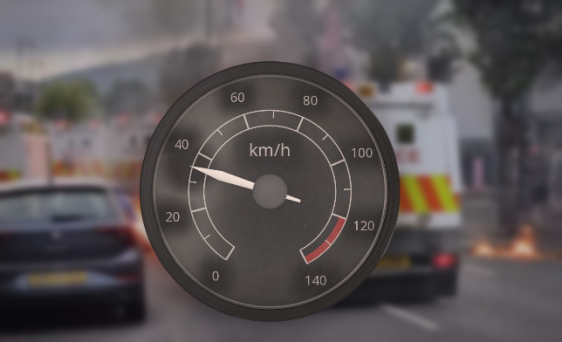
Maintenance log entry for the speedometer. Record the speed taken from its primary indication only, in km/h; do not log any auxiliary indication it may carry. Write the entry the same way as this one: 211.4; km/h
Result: 35; km/h
